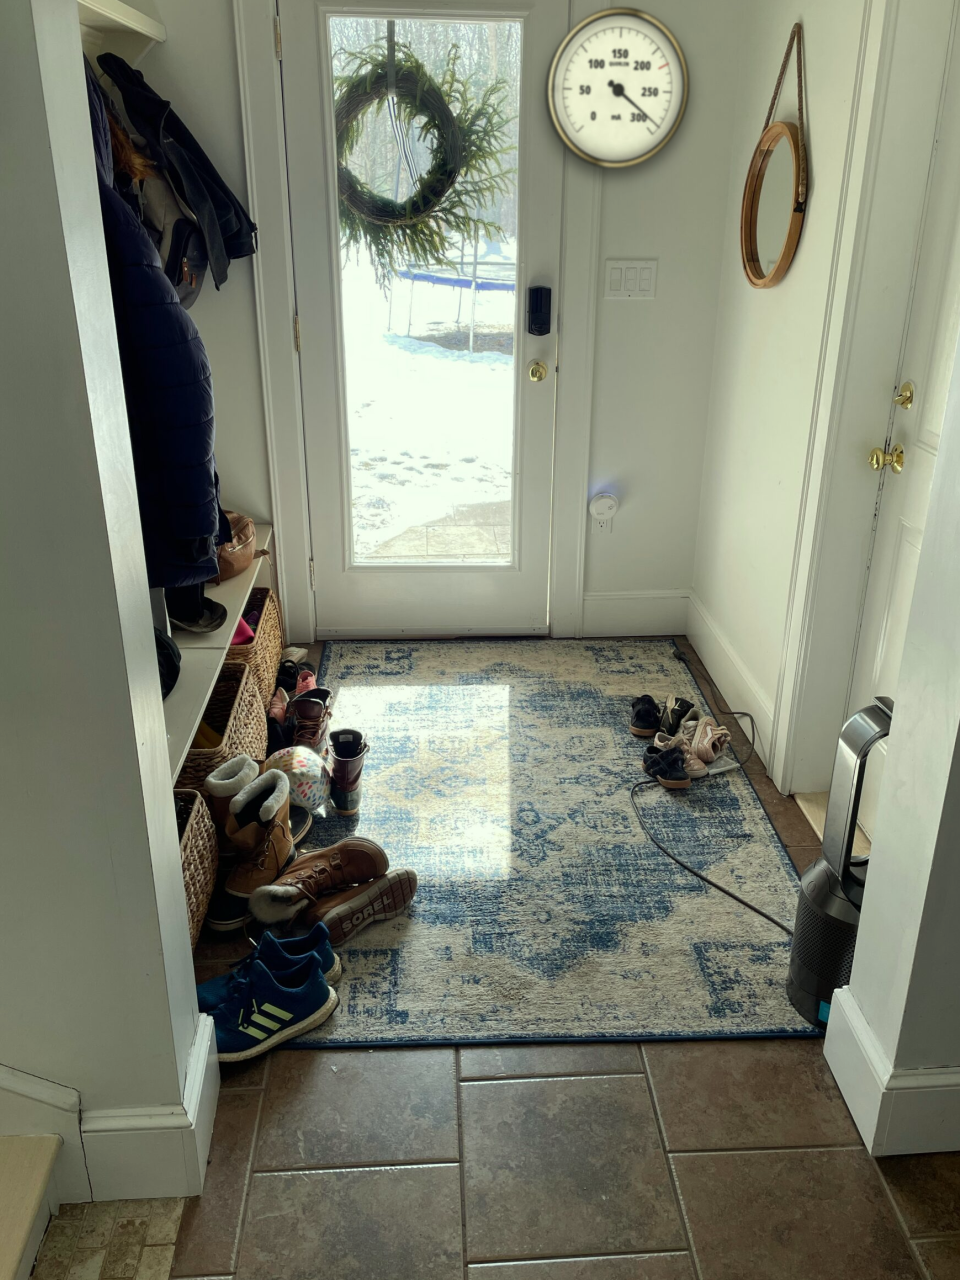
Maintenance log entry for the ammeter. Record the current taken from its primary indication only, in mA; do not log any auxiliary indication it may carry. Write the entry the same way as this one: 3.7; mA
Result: 290; mA
